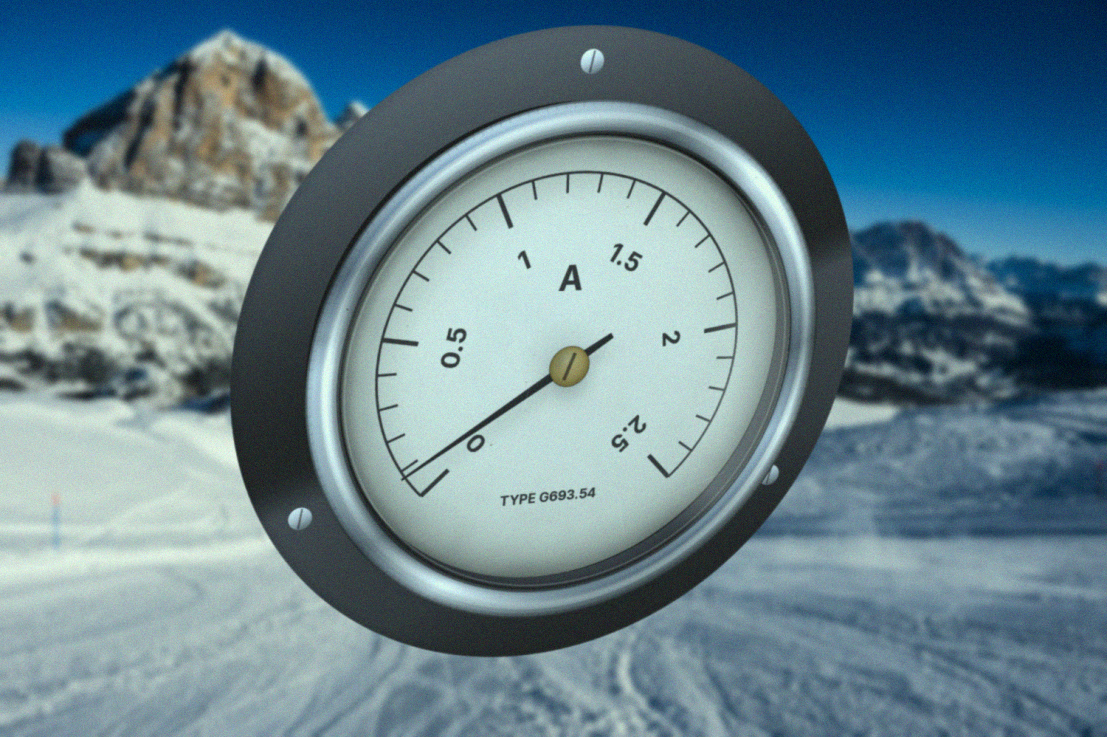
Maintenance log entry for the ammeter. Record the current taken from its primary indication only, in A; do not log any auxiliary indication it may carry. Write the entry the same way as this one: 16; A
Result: 0.1; A
